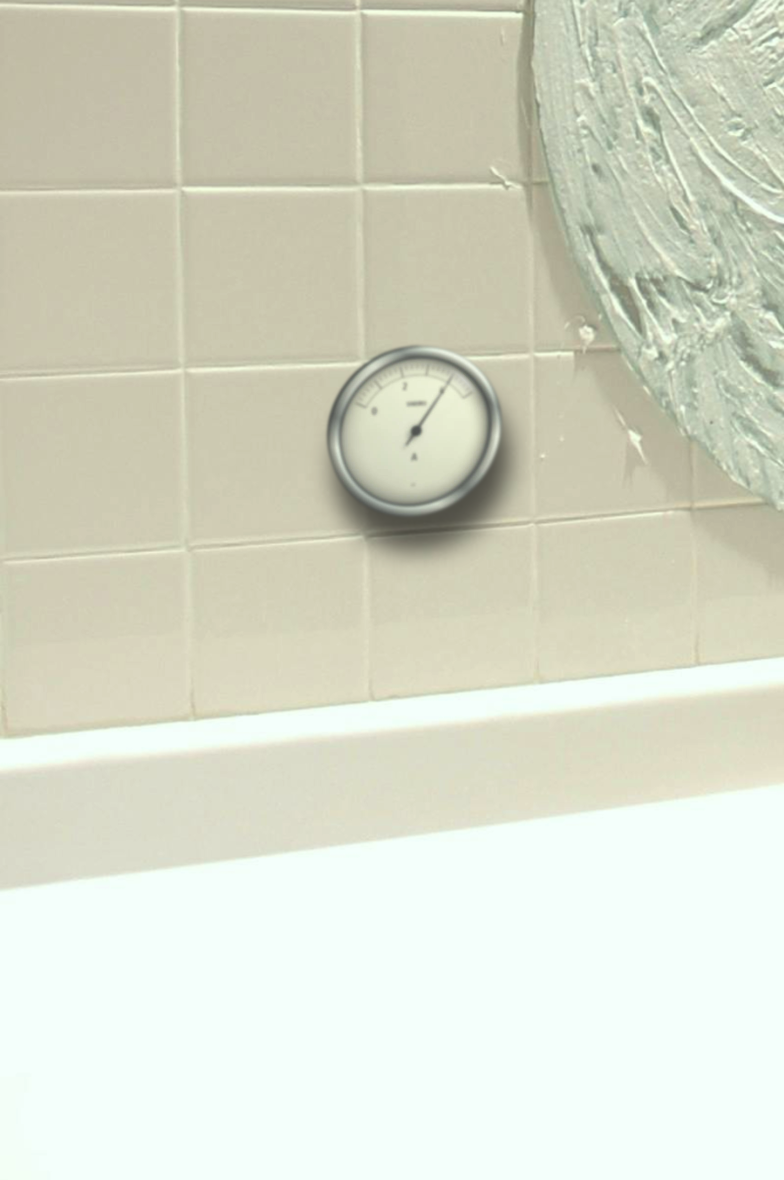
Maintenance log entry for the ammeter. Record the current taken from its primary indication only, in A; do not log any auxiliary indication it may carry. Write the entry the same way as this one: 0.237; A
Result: 4; A
